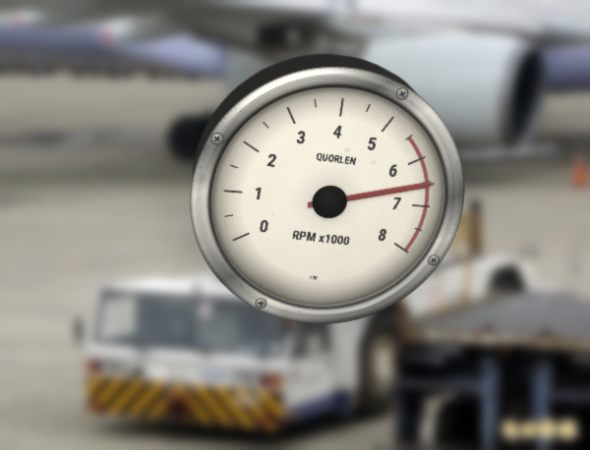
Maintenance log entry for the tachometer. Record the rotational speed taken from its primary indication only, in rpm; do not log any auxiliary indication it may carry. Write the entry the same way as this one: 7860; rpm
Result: 6500; rpm
